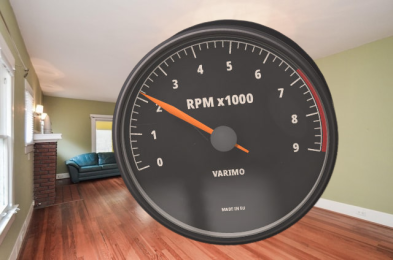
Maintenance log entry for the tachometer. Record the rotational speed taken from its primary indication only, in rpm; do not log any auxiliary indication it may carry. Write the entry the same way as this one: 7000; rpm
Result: 2200; rpm
